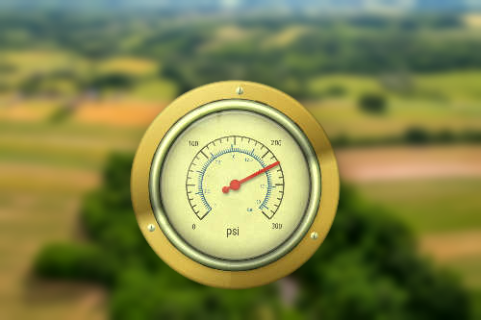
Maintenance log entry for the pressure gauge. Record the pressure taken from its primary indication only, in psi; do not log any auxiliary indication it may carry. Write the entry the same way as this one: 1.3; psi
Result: 220; psi
